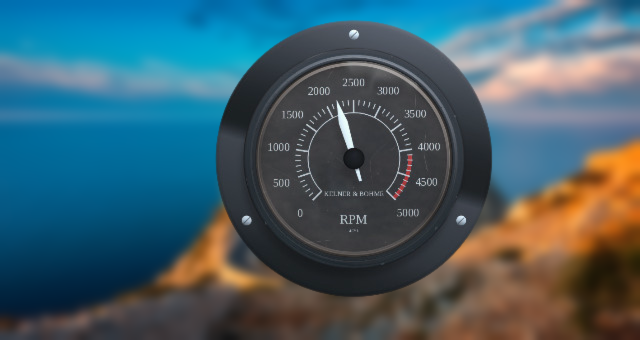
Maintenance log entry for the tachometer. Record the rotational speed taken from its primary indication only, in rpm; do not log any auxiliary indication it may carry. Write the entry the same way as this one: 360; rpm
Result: 2200; rpm
